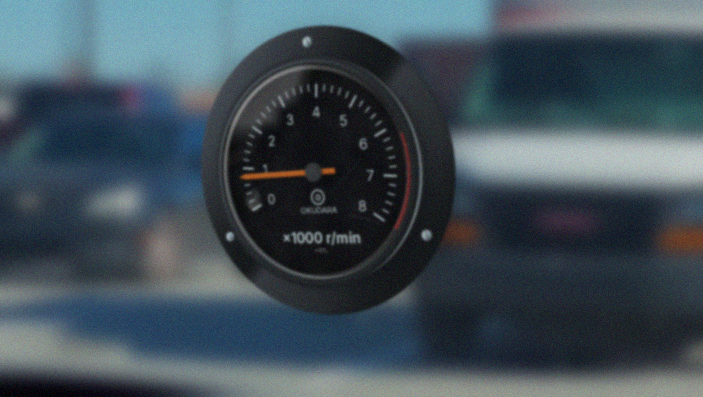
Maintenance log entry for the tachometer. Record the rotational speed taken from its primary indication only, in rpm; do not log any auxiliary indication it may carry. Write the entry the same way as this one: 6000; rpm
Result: 800; rpm
